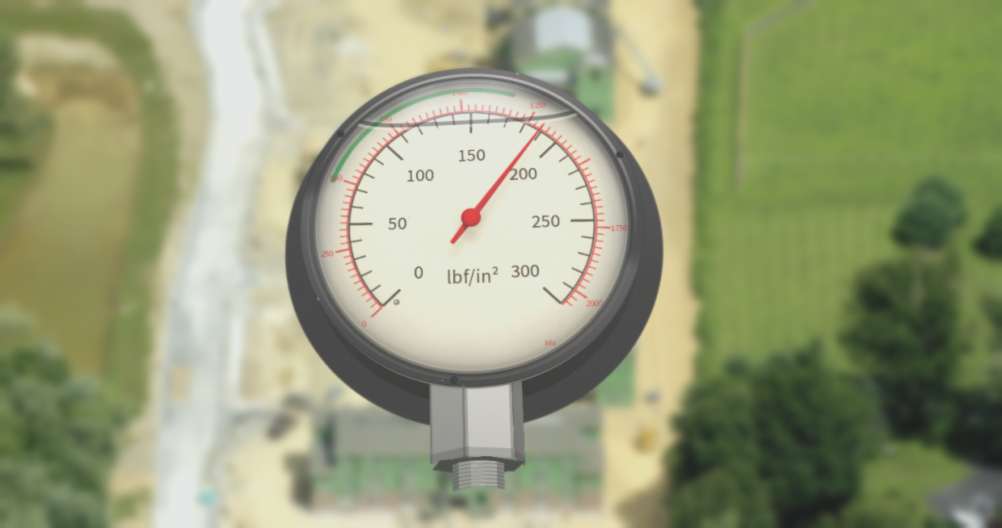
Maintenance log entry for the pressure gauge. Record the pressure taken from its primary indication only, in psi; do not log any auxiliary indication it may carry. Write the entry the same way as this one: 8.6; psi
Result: 190; psi
